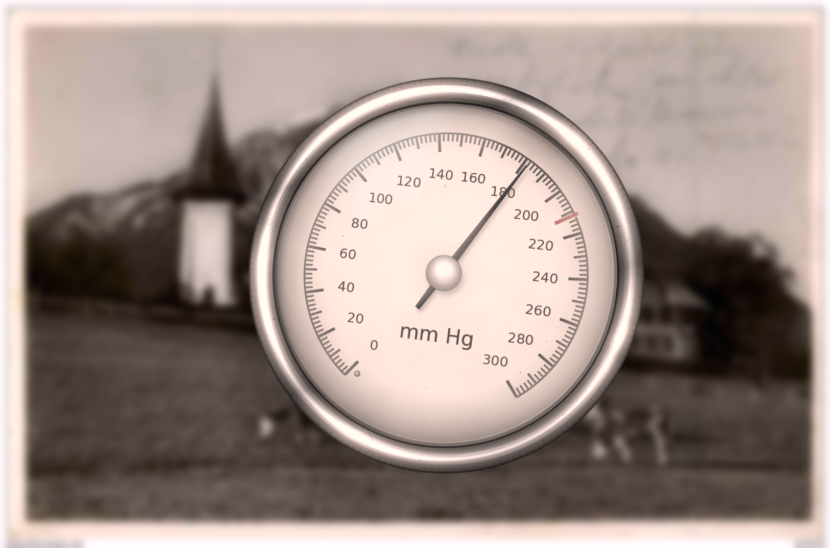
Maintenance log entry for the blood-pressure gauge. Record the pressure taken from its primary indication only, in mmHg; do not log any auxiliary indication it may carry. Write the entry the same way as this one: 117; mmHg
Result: 182; mmHg
